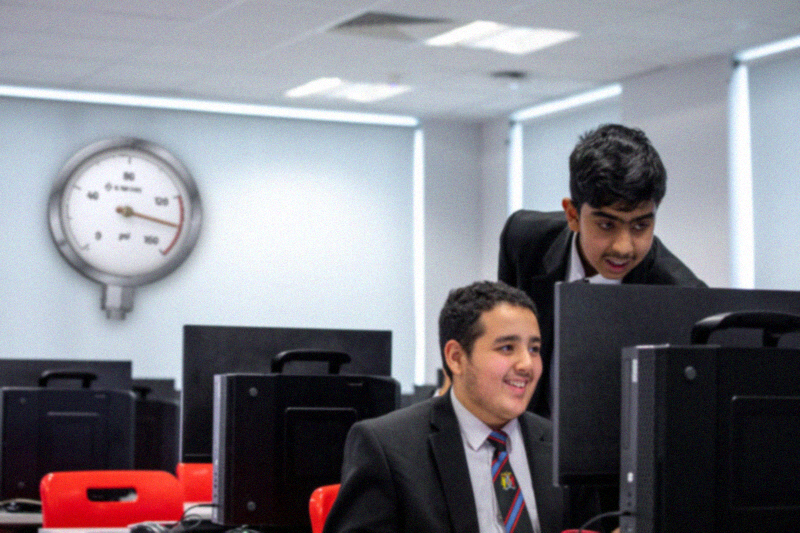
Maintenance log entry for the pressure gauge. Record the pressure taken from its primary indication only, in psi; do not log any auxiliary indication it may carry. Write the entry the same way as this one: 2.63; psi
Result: 140; psi
